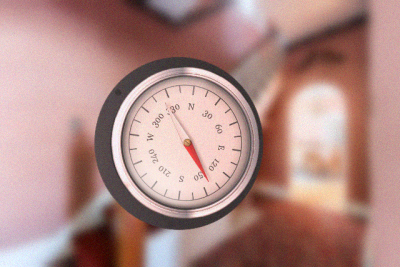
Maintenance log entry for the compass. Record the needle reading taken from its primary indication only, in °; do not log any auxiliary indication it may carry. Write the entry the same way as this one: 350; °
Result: 142.5; °
